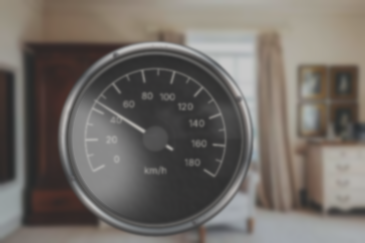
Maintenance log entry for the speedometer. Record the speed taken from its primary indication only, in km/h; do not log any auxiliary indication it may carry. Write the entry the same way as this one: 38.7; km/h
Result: 45; km/h
